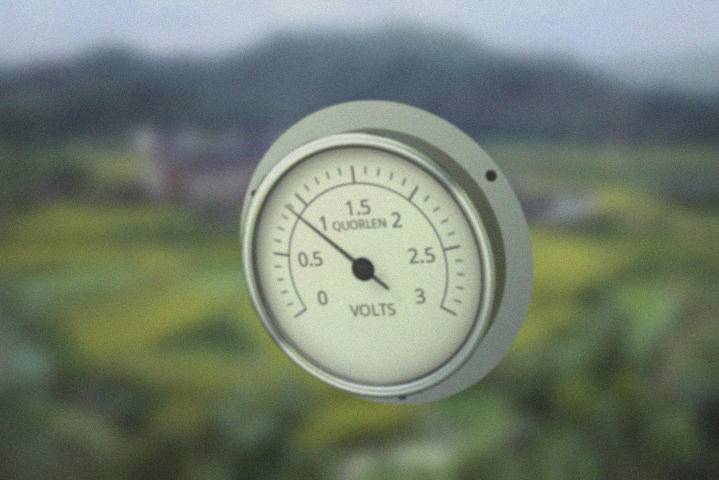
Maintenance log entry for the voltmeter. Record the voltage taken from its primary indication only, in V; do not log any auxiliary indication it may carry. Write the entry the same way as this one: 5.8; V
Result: 0.9; V
